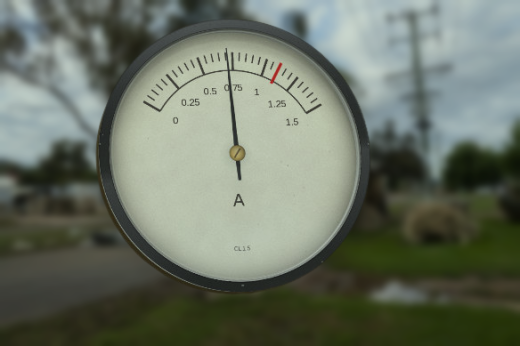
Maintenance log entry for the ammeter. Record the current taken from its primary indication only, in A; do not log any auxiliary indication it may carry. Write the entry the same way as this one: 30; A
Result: 0.7; A
